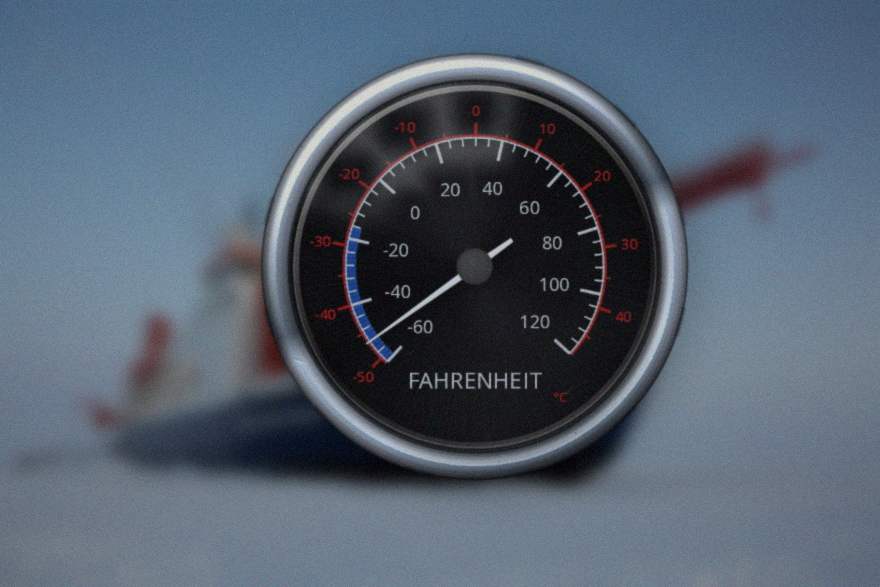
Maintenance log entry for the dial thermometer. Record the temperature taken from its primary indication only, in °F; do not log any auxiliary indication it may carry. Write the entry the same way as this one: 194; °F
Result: -52; °F
